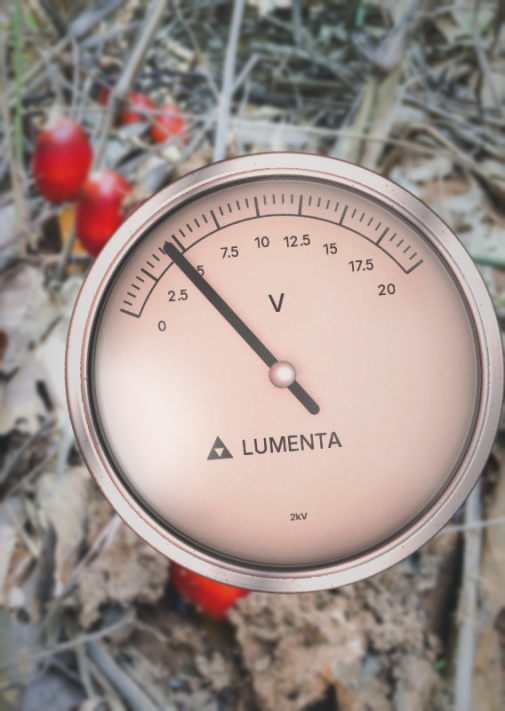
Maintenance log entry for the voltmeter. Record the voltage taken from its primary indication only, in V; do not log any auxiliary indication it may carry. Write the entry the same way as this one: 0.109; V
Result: 4.5; V
